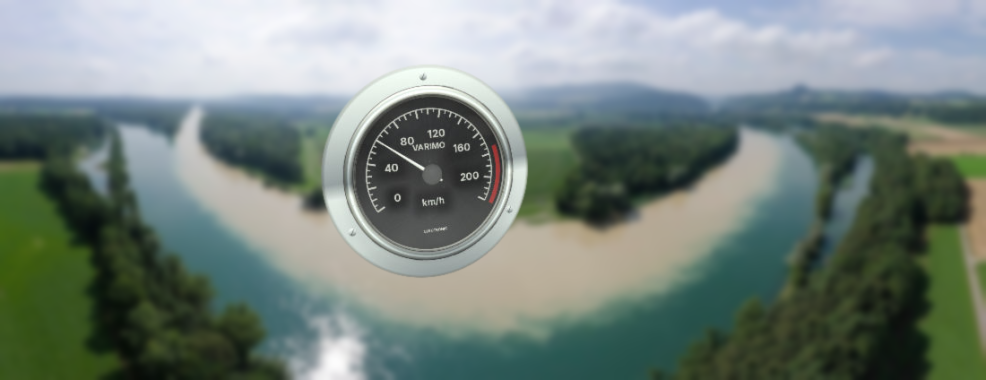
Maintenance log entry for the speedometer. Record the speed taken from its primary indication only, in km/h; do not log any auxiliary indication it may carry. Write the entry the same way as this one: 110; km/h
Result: 60; km/h
